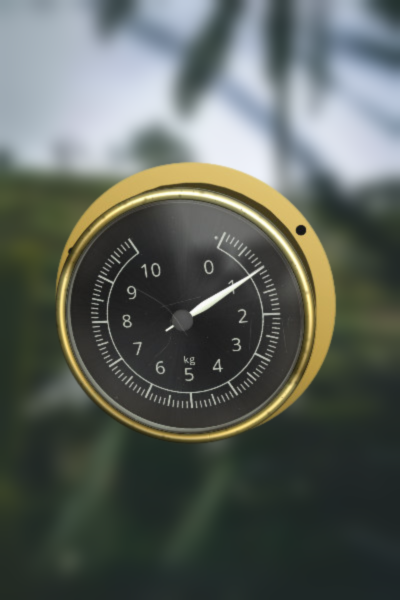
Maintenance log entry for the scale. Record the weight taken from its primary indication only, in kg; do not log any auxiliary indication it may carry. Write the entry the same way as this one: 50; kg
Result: 1; kg
